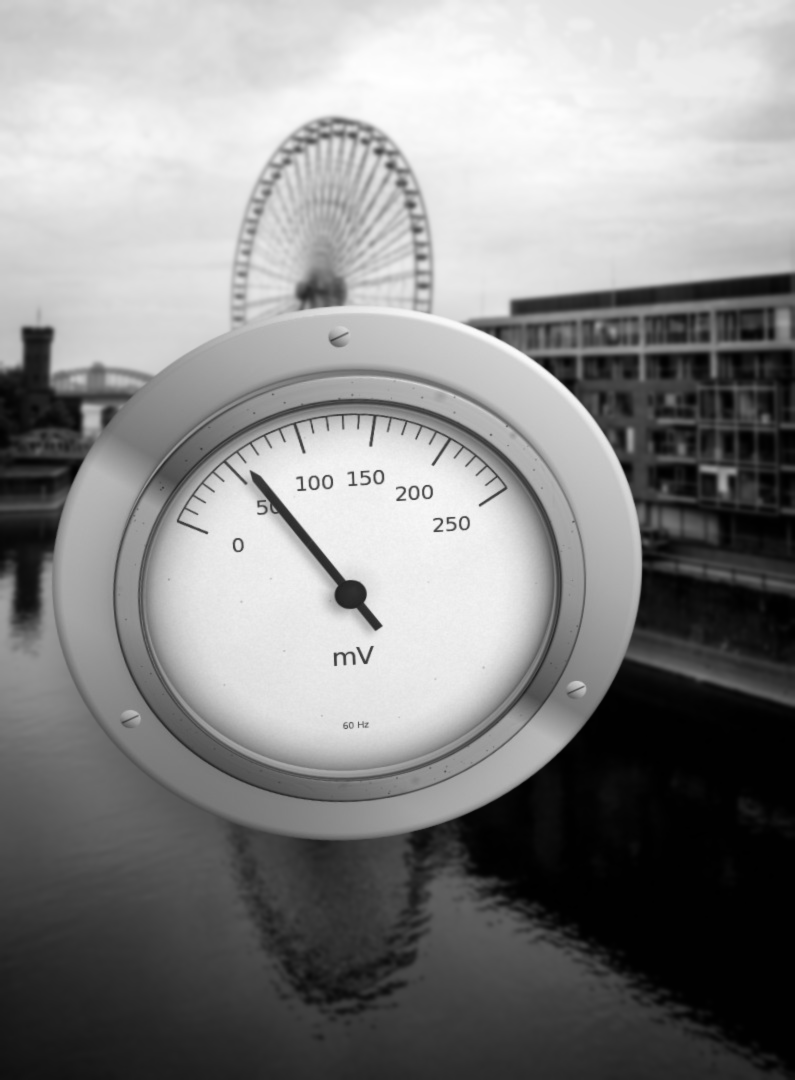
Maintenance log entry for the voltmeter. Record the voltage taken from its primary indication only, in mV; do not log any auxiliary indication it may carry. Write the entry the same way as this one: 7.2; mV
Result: 60; mV
